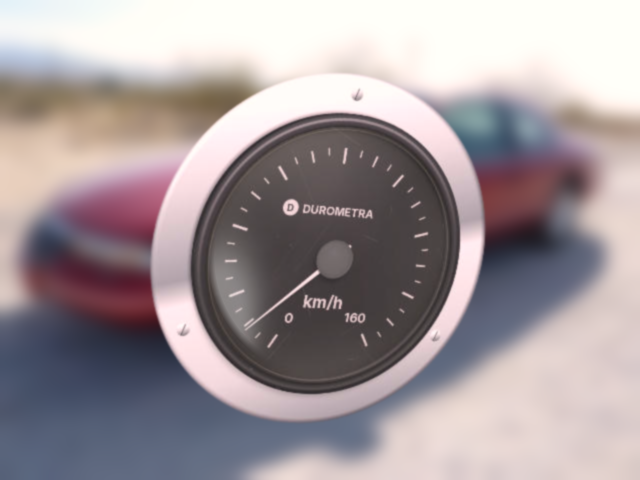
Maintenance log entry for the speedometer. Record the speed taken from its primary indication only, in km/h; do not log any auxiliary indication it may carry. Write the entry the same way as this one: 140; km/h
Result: 10; km/h
